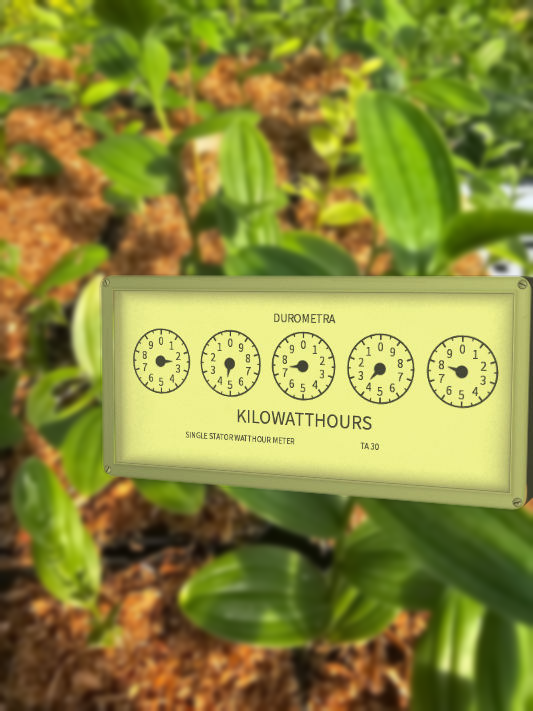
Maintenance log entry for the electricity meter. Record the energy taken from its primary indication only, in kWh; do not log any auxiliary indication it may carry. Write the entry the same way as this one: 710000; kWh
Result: 24738; kWh
